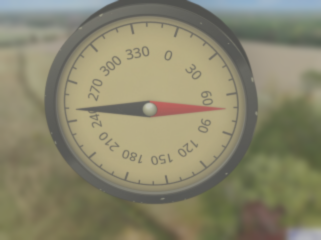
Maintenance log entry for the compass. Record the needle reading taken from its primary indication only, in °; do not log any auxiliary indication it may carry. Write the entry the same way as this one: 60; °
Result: 70; °
